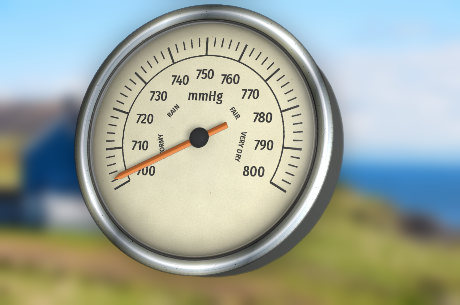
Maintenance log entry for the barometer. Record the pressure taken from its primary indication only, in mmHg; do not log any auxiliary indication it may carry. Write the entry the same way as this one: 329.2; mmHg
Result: 702; mmHg
